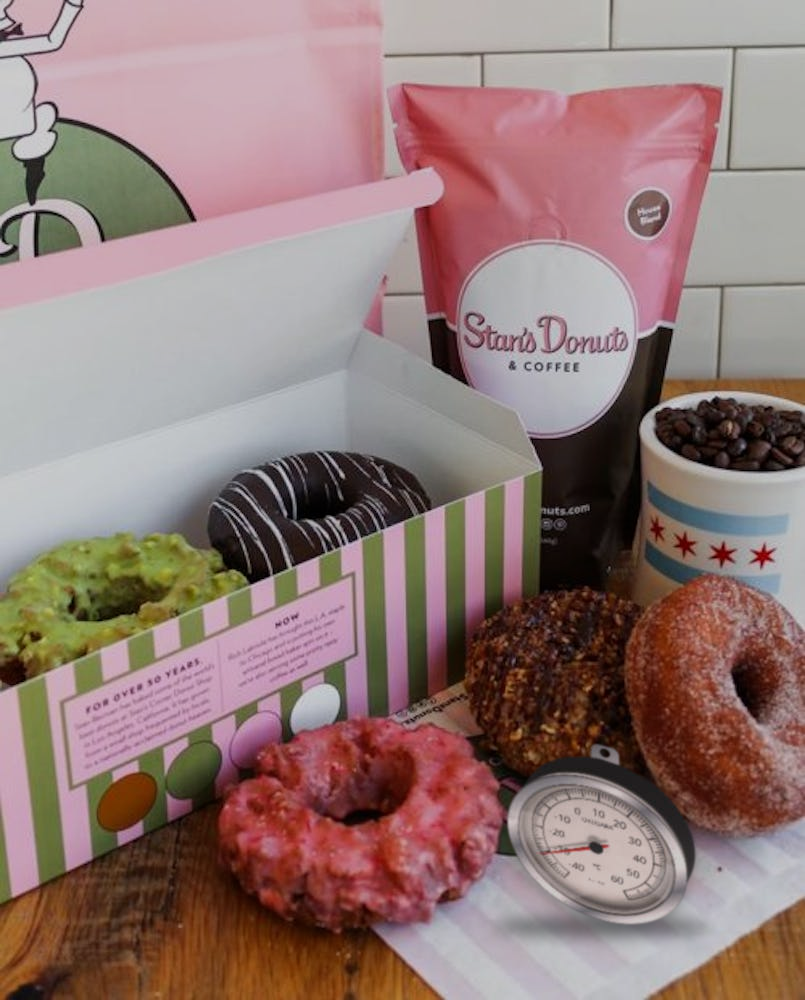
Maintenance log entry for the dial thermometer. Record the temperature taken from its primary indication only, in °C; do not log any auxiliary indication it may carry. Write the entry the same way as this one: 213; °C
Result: -30; °C
